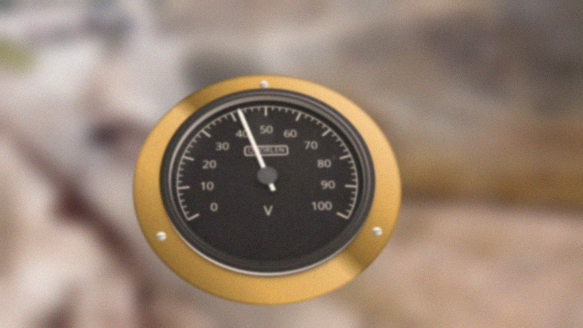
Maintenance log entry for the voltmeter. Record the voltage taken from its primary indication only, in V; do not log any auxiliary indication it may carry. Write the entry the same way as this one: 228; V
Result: 42; V
